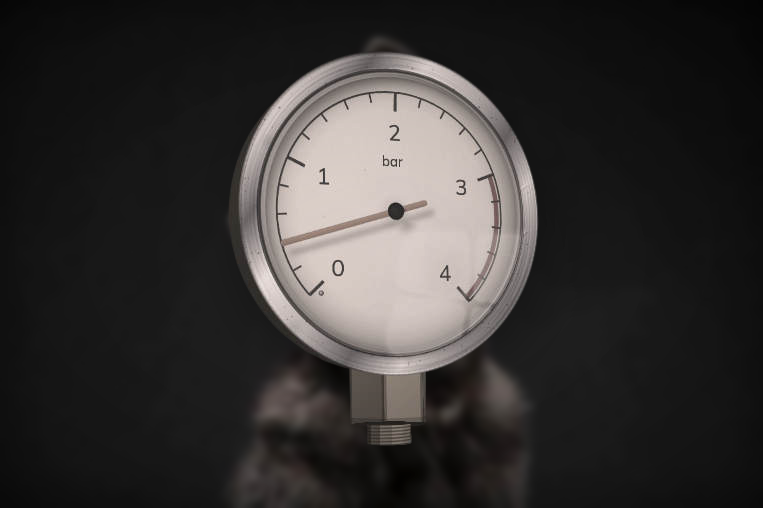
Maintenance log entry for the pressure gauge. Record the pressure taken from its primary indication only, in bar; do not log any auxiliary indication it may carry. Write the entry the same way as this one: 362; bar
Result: 0.4; bar
